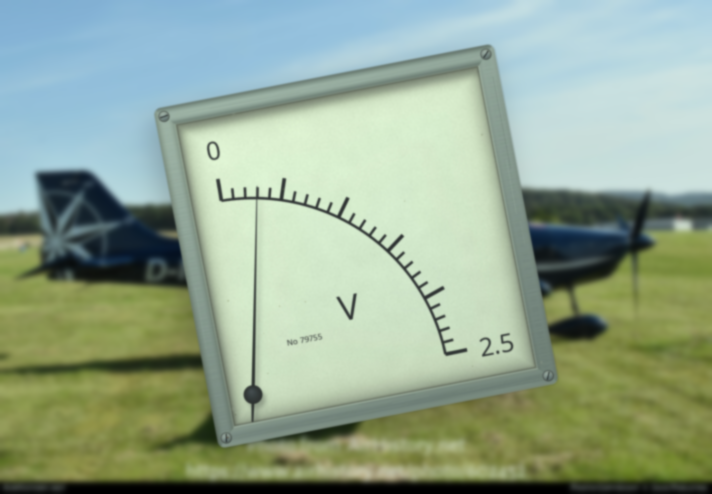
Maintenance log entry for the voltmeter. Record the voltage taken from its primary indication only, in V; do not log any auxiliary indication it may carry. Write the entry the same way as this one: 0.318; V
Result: 0.3; V
